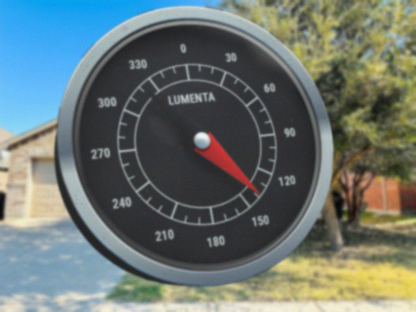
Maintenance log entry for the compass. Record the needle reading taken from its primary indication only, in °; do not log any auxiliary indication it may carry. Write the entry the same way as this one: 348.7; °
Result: 140; °
